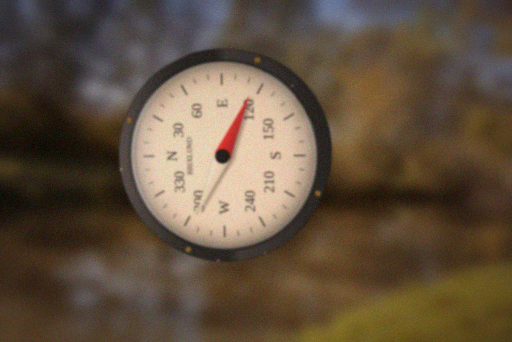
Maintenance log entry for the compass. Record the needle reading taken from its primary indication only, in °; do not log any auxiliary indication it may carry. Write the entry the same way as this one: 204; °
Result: 115; °
